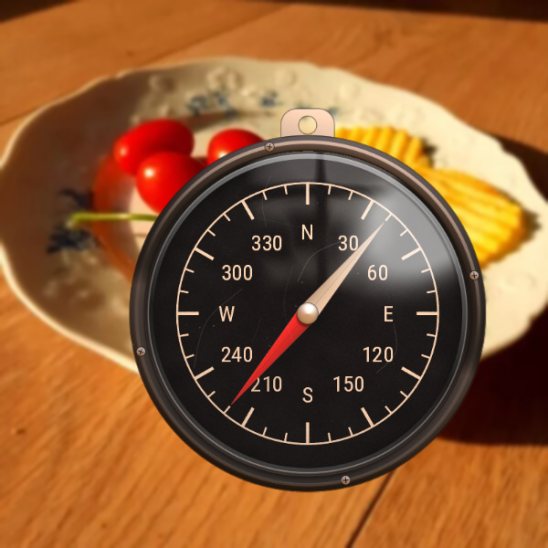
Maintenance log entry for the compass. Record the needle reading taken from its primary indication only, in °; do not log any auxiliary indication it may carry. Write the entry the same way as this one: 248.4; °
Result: 220; °
